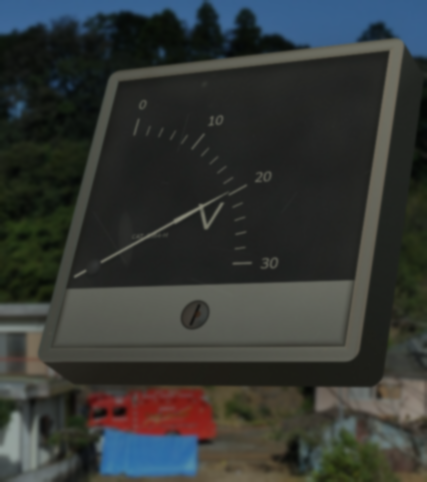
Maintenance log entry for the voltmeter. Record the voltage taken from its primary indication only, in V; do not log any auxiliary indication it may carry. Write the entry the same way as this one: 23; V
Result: 20; V
